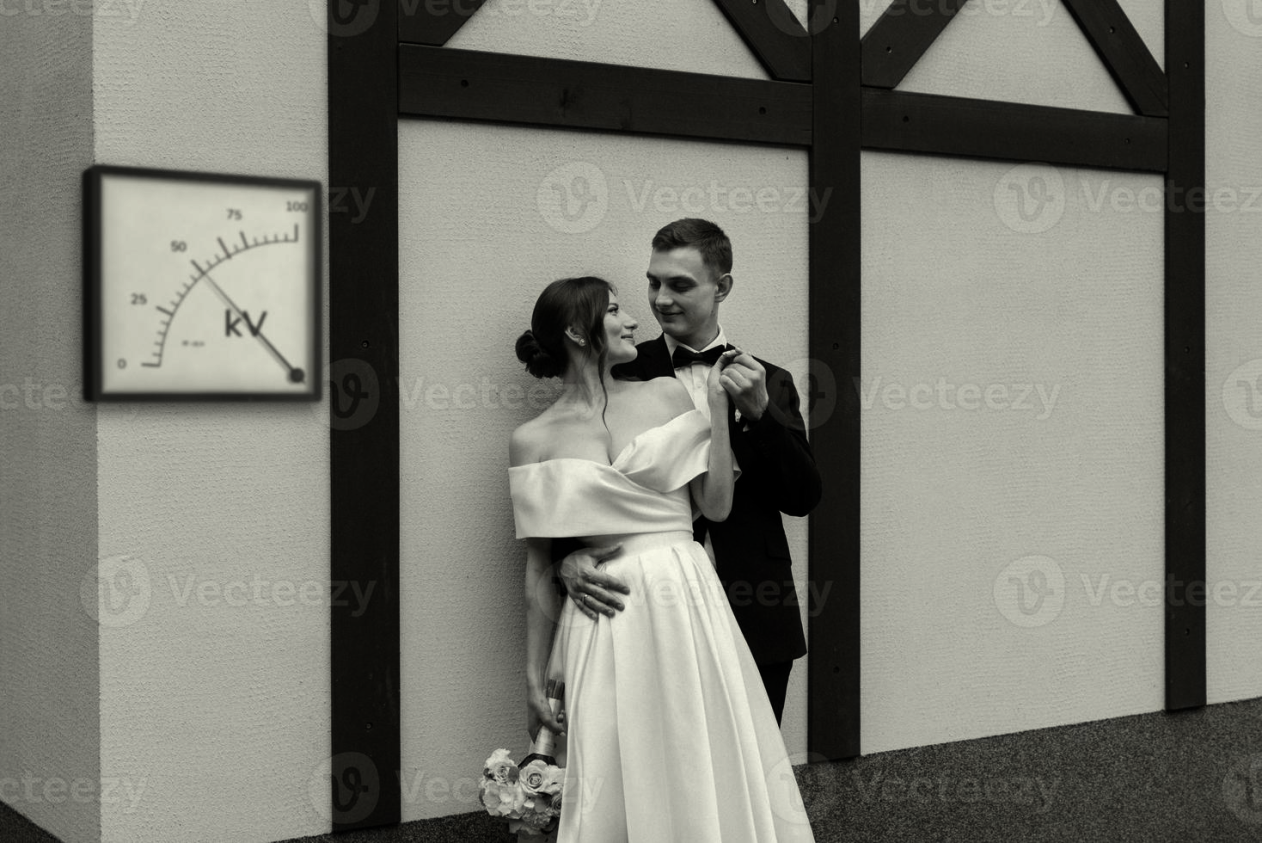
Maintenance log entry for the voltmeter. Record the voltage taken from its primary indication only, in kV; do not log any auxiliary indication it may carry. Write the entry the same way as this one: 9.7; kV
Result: 50; kV
